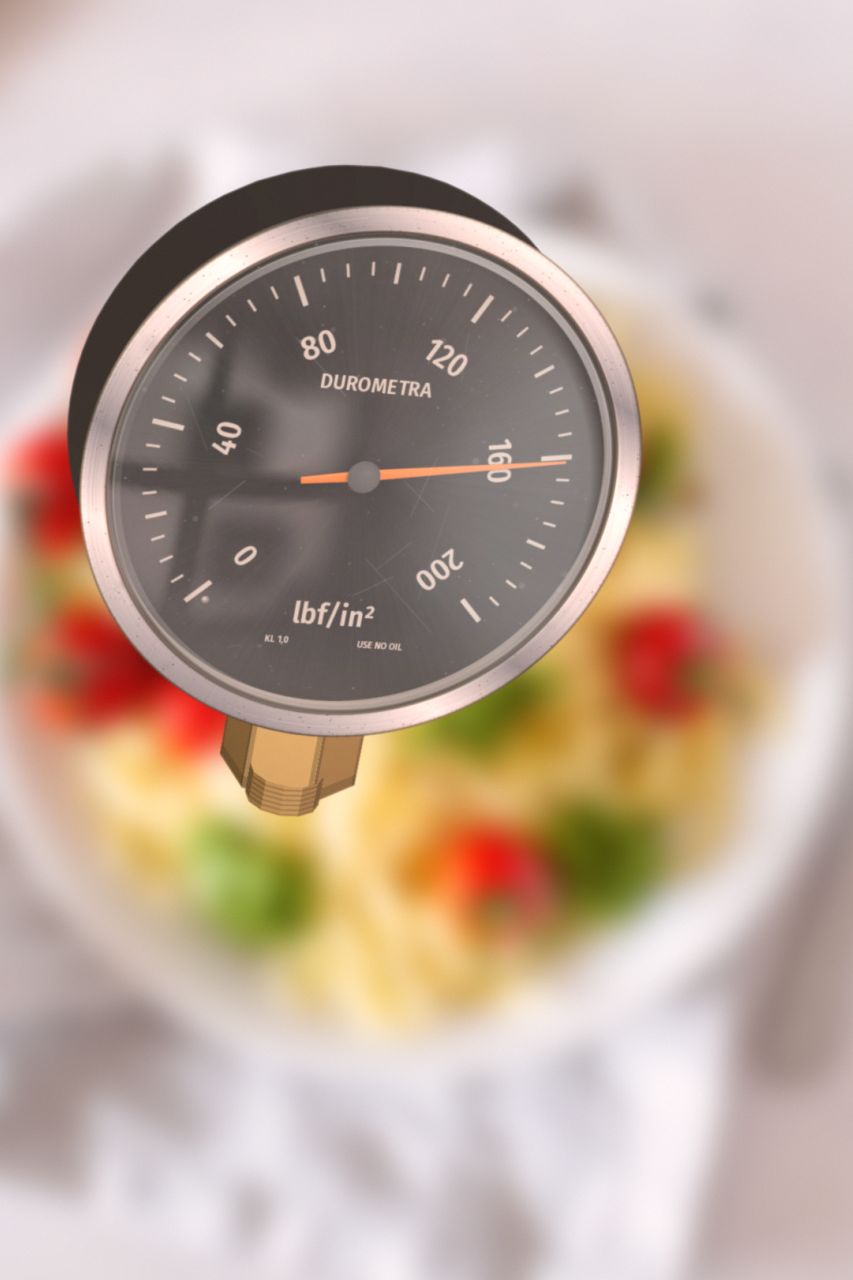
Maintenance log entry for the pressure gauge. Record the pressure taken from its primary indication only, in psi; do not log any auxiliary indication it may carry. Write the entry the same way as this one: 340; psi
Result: 160; psi
